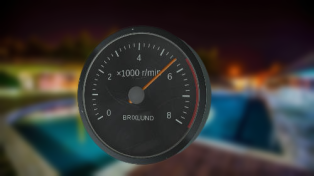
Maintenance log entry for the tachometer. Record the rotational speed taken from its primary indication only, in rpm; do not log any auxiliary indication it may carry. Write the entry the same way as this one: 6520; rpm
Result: 5600; rpm
